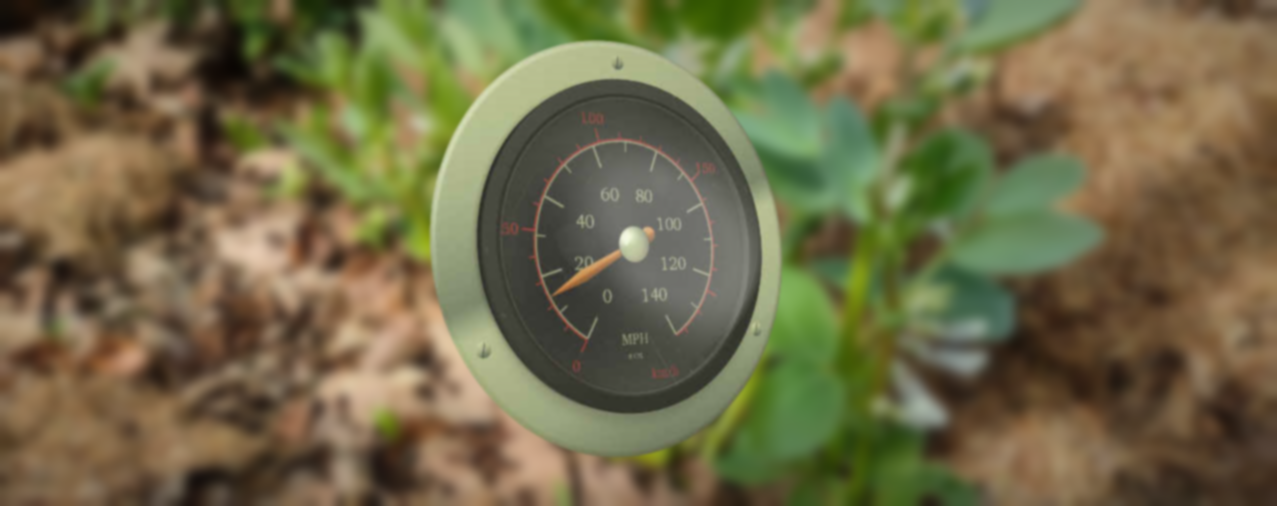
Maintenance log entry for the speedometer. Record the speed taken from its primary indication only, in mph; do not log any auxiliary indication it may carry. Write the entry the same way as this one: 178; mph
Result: 15; mph
